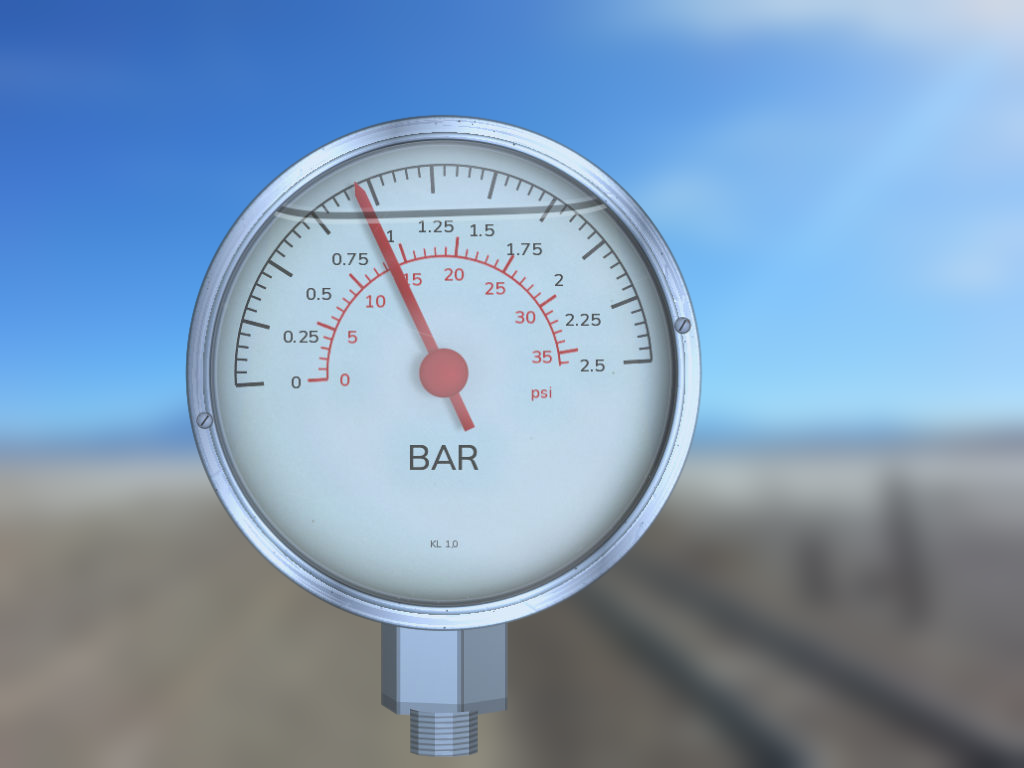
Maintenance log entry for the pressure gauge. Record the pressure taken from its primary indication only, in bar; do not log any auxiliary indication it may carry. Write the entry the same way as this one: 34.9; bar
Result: 0.95; bar
